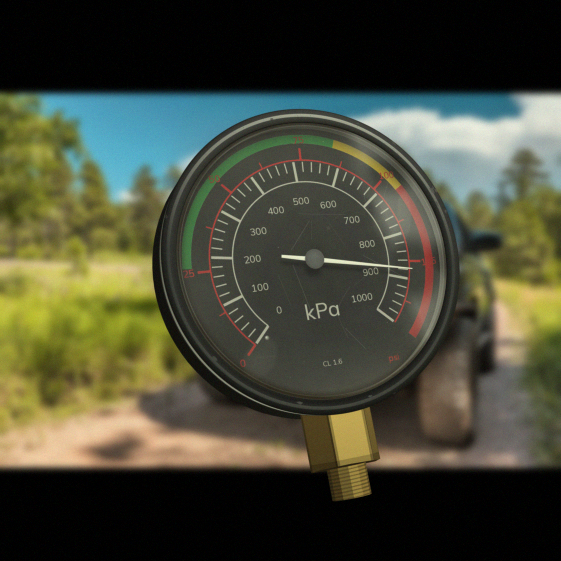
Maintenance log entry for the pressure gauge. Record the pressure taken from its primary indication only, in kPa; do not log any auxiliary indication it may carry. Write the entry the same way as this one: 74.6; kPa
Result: 880; kPa
